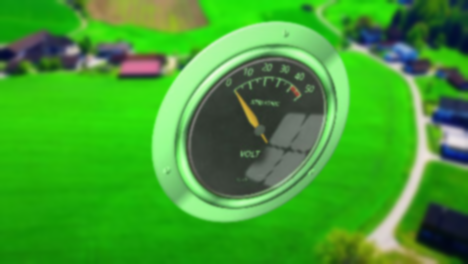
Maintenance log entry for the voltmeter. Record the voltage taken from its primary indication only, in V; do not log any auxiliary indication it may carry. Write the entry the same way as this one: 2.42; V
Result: 0; V
